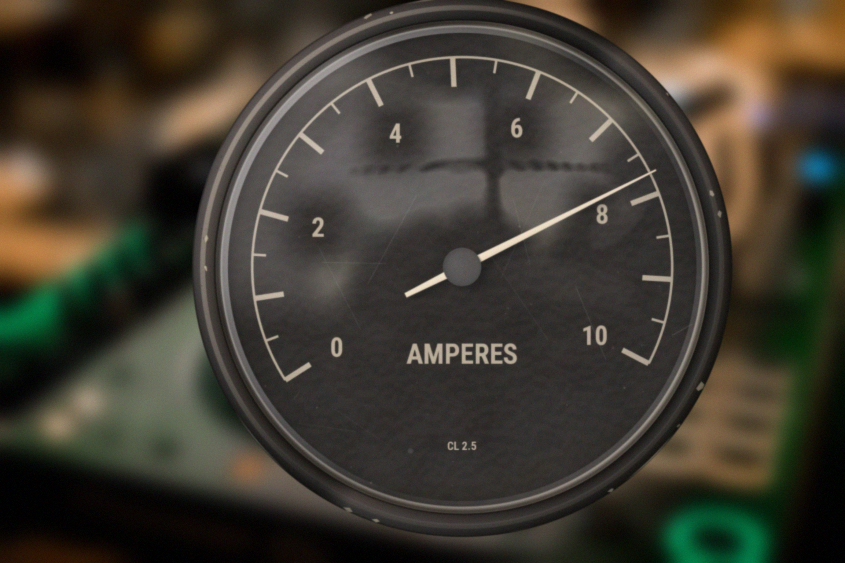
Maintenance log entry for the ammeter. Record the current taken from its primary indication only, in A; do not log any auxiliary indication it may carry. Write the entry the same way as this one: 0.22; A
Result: 7.75; A
